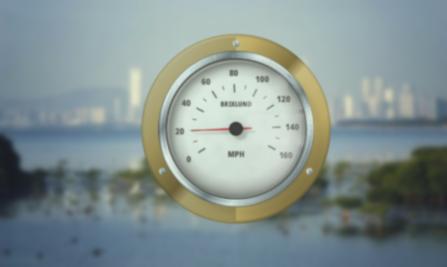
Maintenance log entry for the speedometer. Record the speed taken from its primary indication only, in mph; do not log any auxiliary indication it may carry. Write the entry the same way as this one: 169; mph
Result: 20; mph
